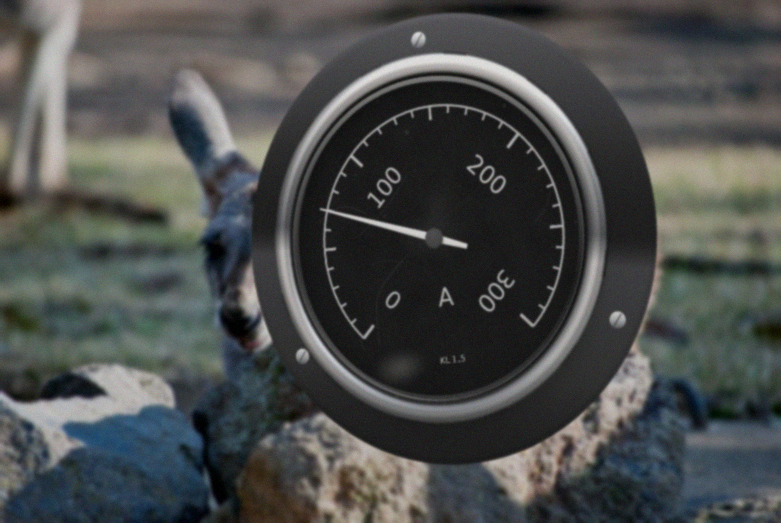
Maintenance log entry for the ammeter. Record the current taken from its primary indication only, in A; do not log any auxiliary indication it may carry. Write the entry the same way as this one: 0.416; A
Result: 70; A
